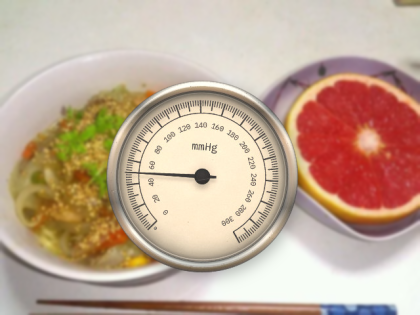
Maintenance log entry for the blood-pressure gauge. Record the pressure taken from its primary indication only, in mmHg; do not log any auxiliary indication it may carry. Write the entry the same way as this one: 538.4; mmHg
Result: 50; mmHg
